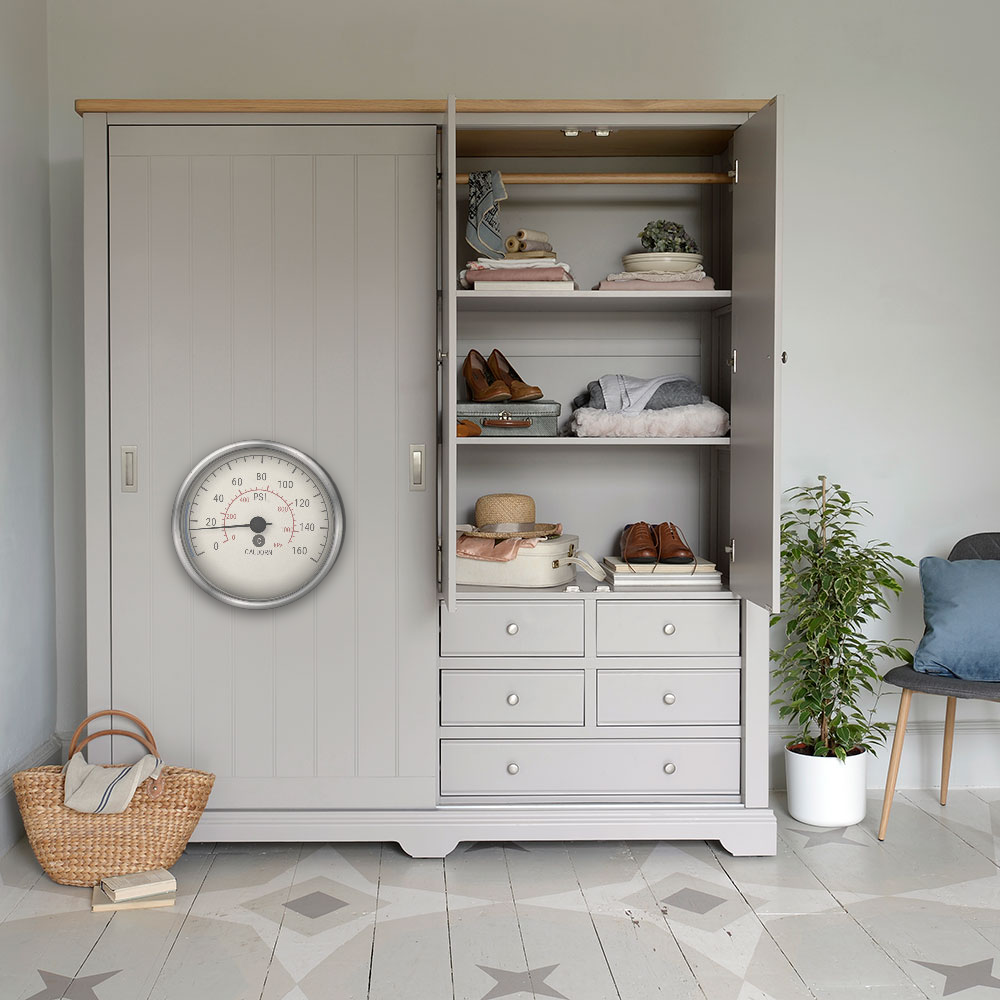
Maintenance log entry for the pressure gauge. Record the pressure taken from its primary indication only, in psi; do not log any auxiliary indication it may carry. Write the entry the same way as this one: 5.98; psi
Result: 15; psi
